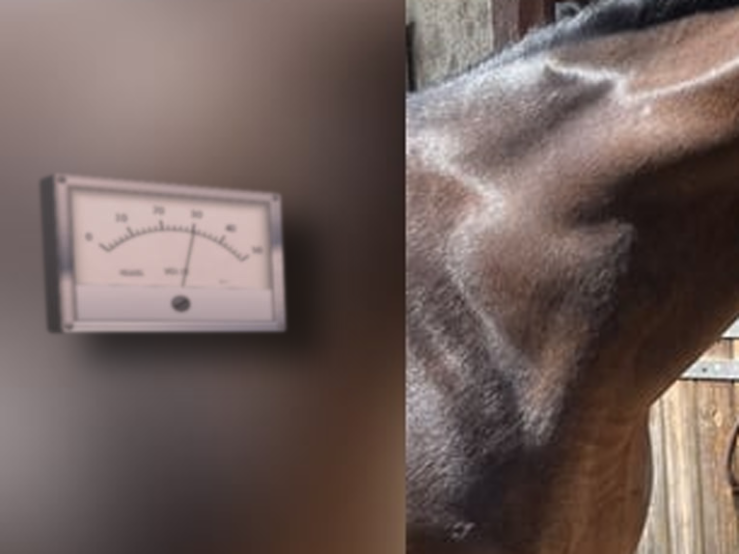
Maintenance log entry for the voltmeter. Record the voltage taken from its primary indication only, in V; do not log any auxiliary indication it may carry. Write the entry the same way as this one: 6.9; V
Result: 30; V
